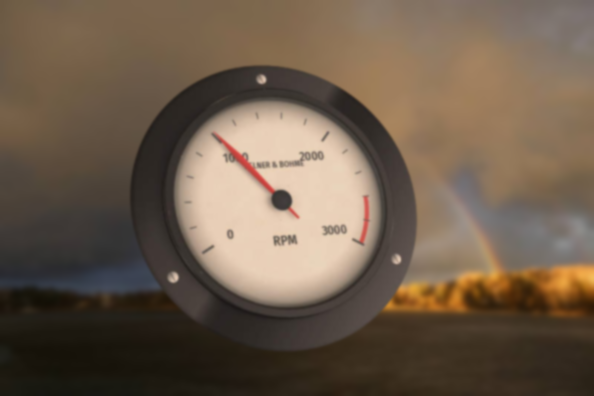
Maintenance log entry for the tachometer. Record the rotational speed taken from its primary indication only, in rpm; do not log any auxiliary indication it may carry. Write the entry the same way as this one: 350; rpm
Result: 1000; rpm
